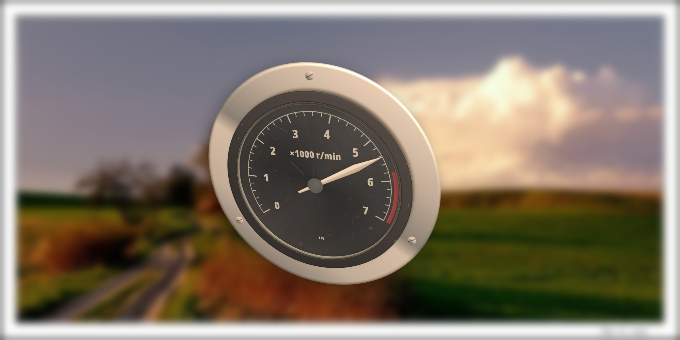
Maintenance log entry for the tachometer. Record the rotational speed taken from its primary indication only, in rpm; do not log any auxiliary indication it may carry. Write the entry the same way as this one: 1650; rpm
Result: 5400; rpm
